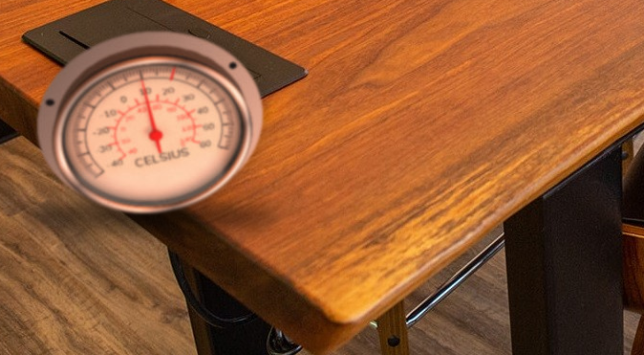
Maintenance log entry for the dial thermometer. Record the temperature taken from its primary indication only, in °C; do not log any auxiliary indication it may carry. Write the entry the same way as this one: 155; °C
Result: 10; °C
